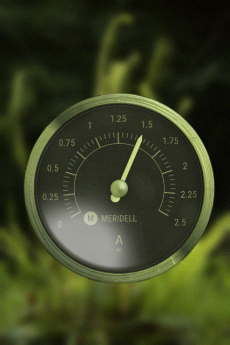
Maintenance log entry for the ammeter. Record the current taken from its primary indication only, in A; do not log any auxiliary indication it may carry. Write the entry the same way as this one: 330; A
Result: 1.5; A
